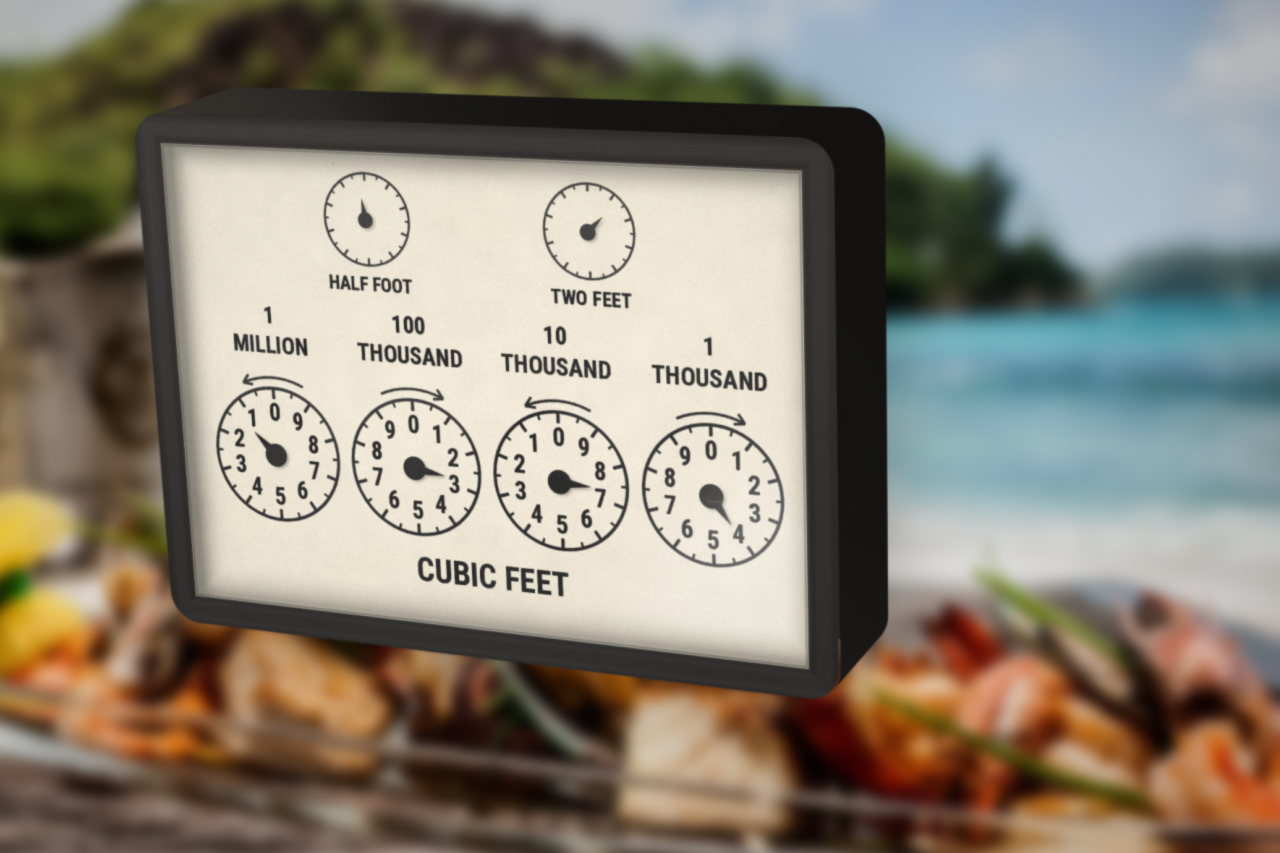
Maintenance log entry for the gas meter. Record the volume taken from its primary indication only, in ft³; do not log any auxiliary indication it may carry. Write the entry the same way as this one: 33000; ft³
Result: 127400; ft³
